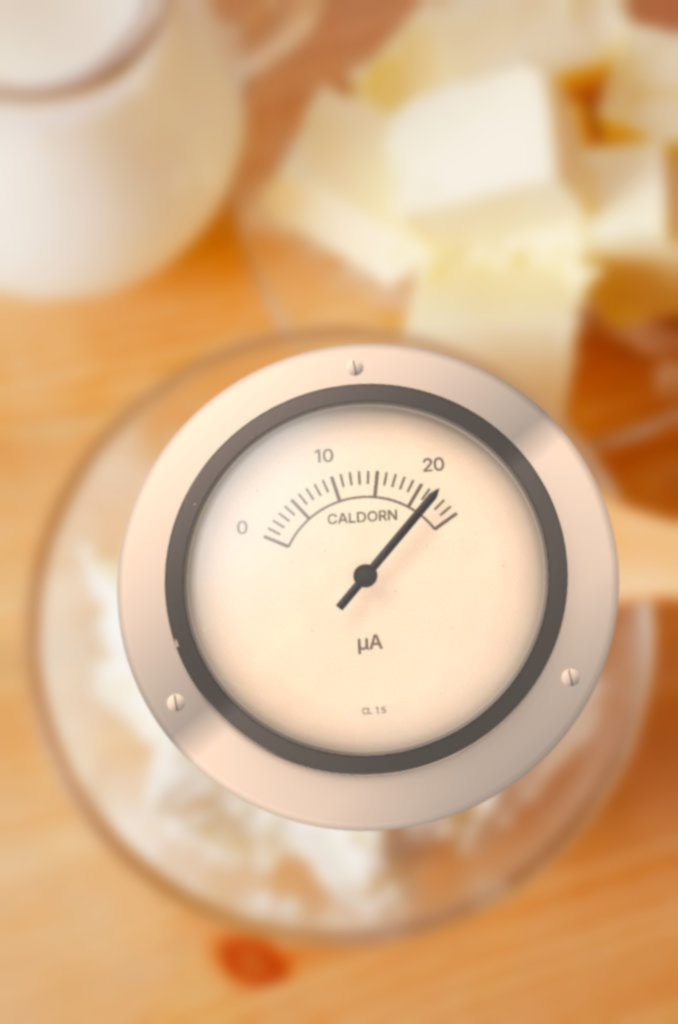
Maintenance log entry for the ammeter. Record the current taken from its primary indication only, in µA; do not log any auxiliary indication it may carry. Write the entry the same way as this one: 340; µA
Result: 22; µA
